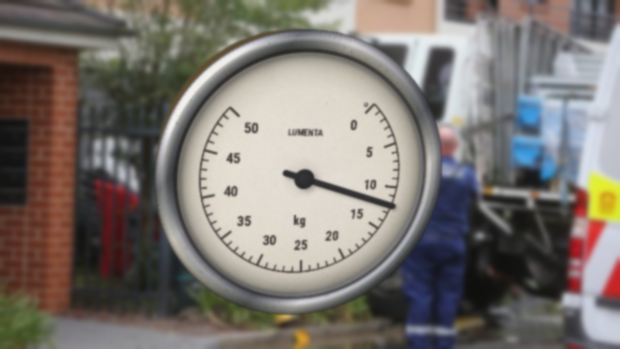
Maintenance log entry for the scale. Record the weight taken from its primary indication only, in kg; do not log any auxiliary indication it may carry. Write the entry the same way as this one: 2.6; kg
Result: 12; kg
